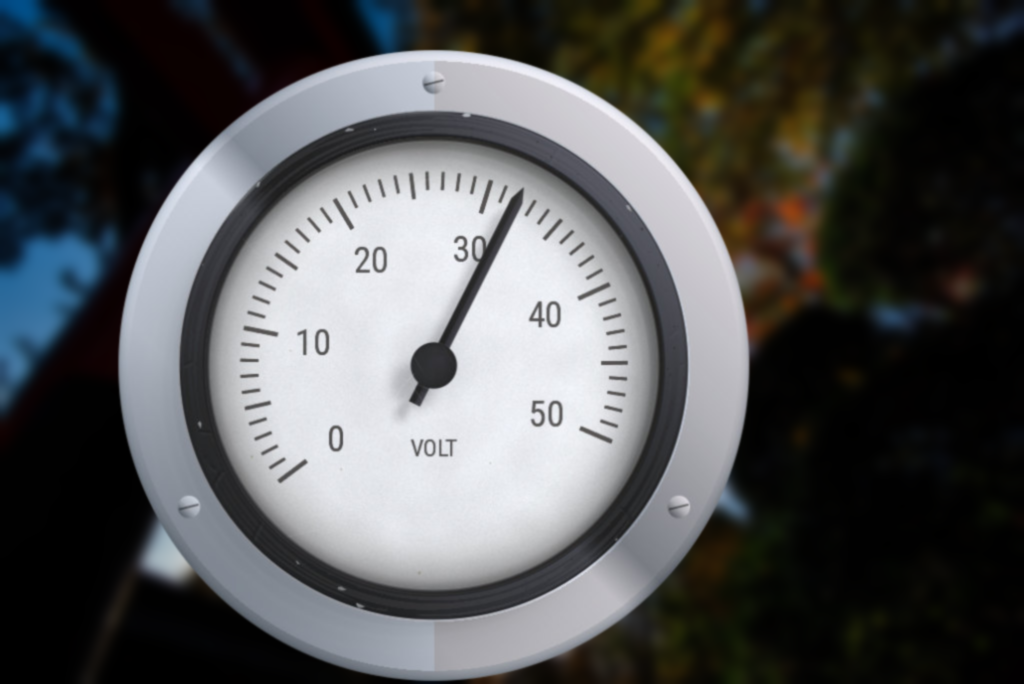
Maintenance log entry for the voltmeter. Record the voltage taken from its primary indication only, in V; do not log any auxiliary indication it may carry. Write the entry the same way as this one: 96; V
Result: 32; V
